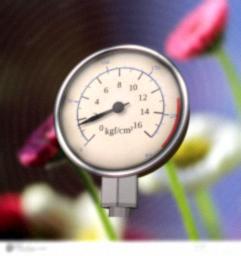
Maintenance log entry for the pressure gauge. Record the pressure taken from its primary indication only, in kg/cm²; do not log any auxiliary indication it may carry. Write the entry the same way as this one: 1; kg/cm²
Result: 1.5; kg/cm²
